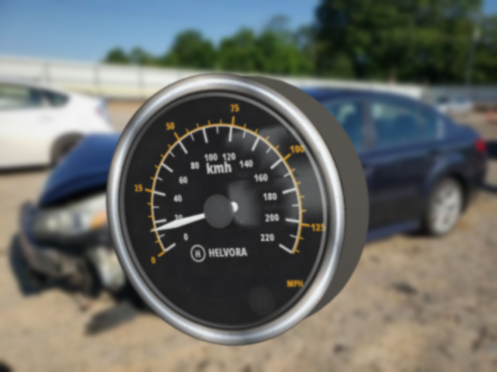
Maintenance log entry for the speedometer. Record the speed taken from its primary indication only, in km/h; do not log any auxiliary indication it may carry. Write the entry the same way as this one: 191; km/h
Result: 15; km/h
